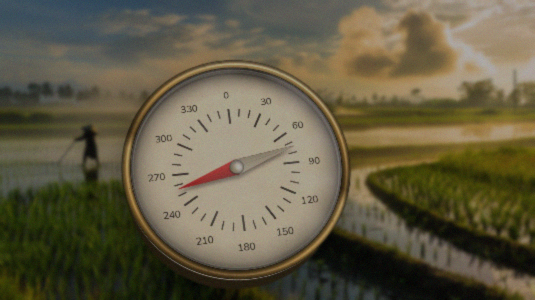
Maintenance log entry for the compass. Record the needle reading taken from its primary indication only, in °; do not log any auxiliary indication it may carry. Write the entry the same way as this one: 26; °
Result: 255; °
